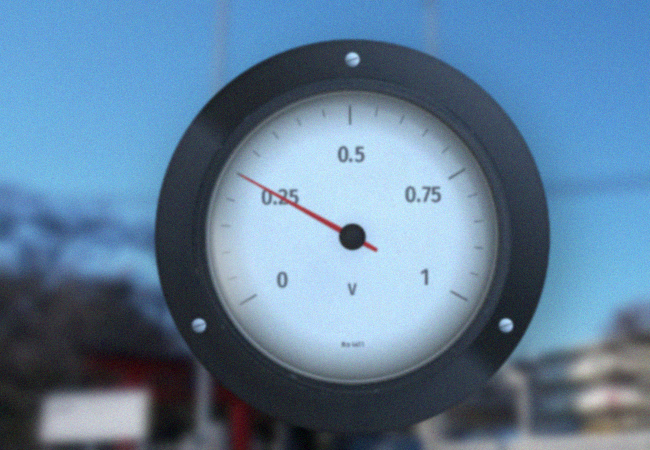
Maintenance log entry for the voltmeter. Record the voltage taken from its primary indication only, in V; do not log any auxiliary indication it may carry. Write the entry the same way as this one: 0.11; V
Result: 0.25; V
